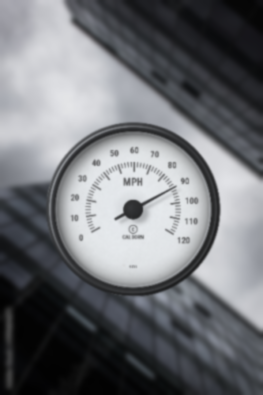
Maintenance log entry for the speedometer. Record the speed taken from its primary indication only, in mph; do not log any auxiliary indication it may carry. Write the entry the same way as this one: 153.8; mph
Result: 90; mph
